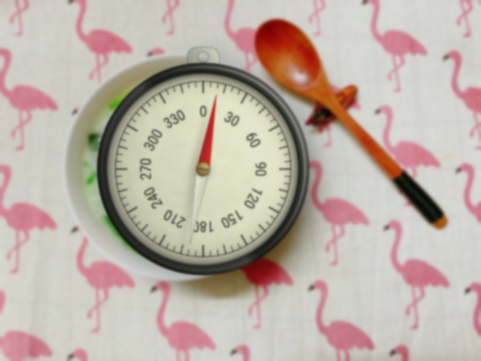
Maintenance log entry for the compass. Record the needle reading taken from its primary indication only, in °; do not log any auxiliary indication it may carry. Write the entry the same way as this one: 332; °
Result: 10; °
